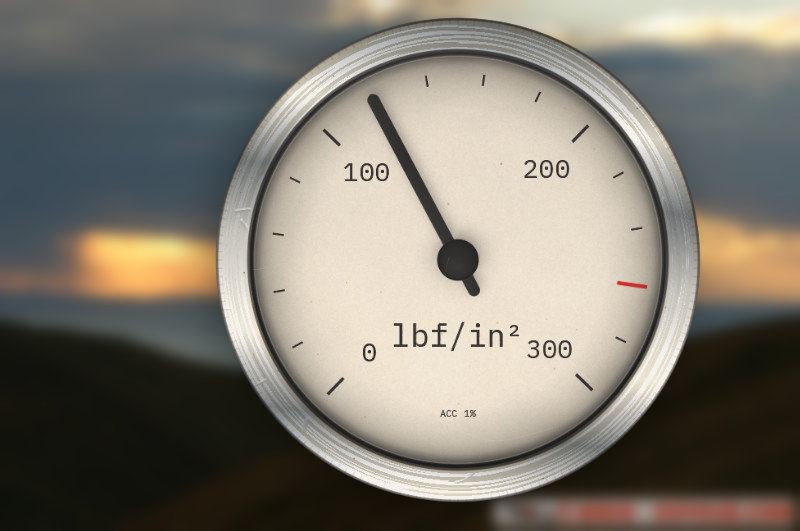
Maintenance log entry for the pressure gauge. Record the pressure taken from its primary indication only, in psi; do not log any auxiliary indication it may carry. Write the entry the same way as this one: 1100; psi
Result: 120; psi
